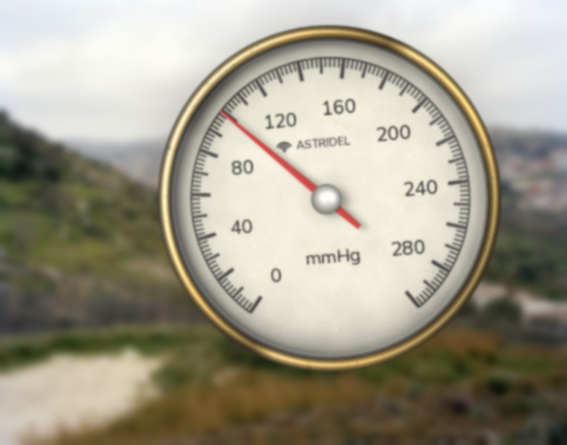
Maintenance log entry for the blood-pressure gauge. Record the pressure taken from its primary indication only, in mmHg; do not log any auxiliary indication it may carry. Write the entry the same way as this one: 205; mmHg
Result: 100; mmHg
